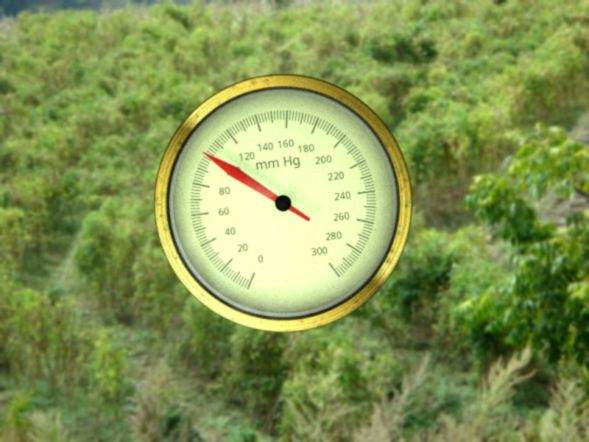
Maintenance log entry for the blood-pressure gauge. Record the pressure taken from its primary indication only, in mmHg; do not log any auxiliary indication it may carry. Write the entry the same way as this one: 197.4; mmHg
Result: 100; mmHg
